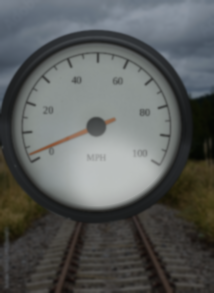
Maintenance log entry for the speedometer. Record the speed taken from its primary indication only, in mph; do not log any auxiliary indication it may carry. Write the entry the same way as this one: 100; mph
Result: 2.5; mph
